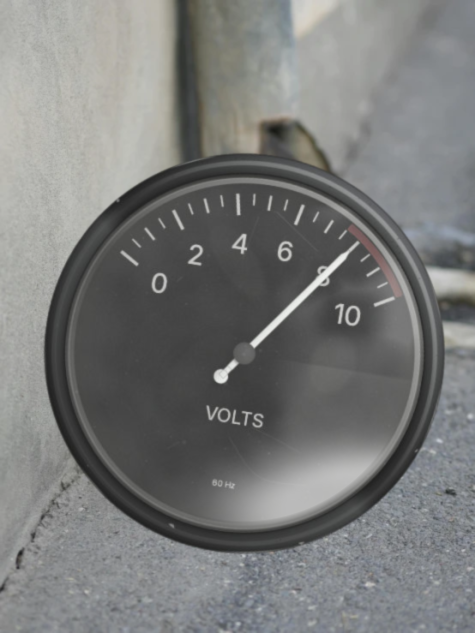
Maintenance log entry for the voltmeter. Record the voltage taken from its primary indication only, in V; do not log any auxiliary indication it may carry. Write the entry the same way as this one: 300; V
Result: 8; V
